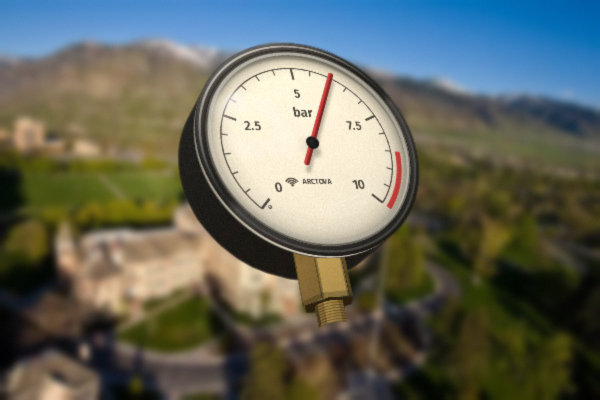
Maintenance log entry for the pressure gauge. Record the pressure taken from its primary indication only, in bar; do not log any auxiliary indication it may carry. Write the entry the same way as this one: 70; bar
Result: 6; bar
